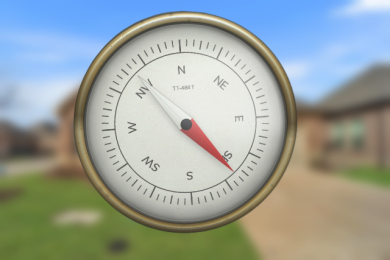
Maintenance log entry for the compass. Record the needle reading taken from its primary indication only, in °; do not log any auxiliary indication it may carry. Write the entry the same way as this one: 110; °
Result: 140; °
